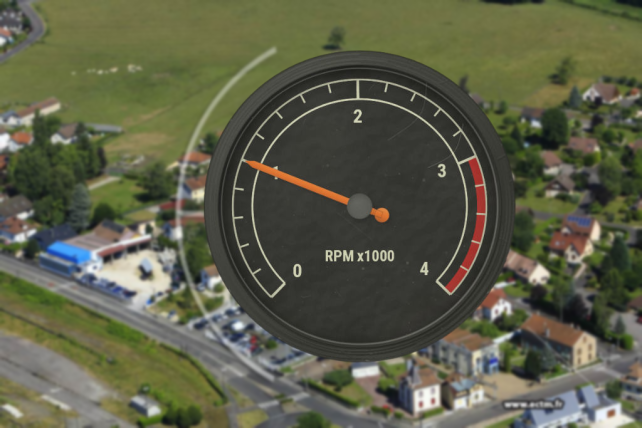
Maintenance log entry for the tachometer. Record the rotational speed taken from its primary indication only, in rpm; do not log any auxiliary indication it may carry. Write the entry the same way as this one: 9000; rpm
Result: 1000; rpm
